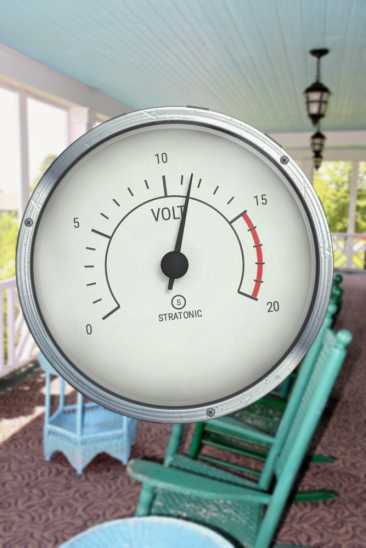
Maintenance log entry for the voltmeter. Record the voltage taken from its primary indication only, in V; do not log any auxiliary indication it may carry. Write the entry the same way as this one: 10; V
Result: 11.5; V
